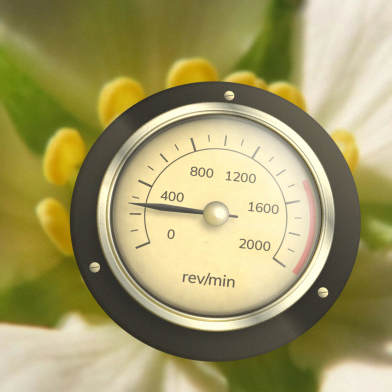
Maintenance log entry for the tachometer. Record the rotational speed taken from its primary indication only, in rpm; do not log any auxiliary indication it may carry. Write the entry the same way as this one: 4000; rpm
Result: 250; rpm
